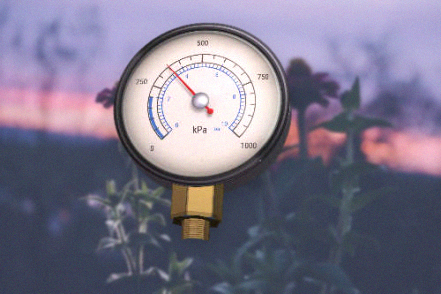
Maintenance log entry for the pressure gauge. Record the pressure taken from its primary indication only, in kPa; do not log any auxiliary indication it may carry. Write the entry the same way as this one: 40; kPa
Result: 350; kPa
